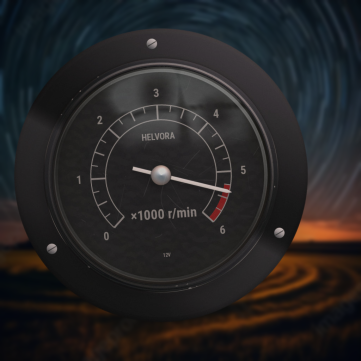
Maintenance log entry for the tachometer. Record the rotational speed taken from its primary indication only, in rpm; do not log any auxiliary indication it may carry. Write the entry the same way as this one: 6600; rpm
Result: 5375; rpm
